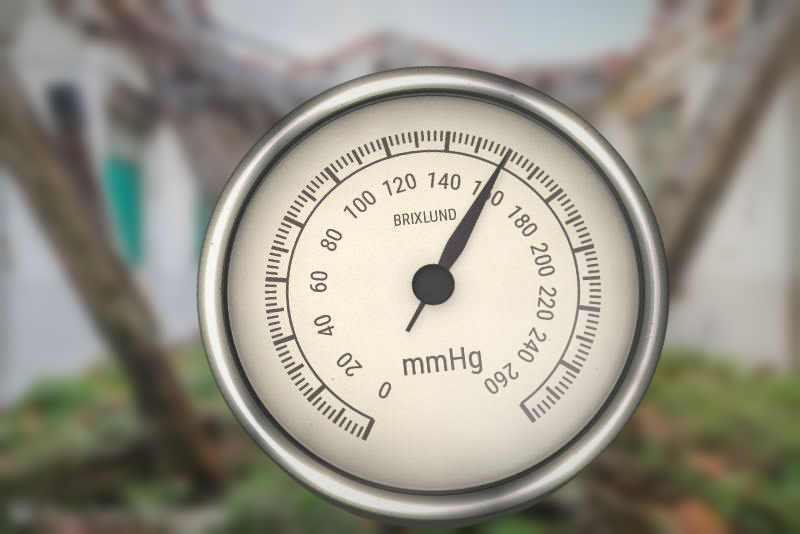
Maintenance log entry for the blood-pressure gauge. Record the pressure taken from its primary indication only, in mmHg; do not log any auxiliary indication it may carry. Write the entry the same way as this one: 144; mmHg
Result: 160; mmHg
